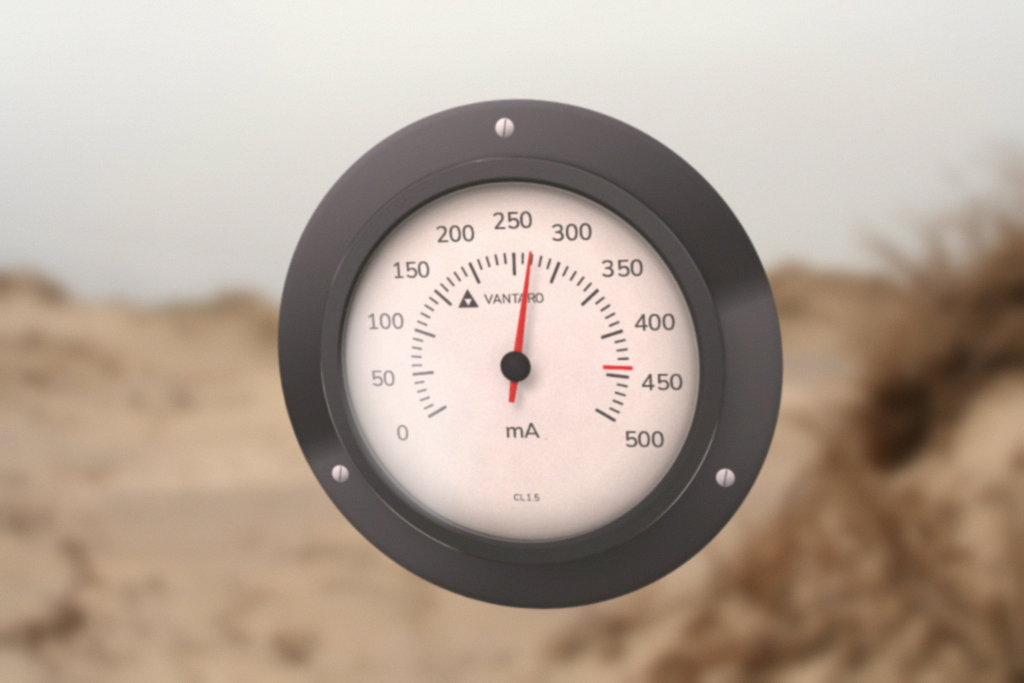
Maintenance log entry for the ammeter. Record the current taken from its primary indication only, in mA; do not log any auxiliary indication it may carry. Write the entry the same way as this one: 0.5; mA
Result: 270; mA
